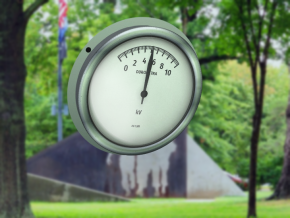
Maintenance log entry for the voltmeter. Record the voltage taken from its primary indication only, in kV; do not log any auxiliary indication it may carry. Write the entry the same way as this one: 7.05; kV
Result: 5; kV
